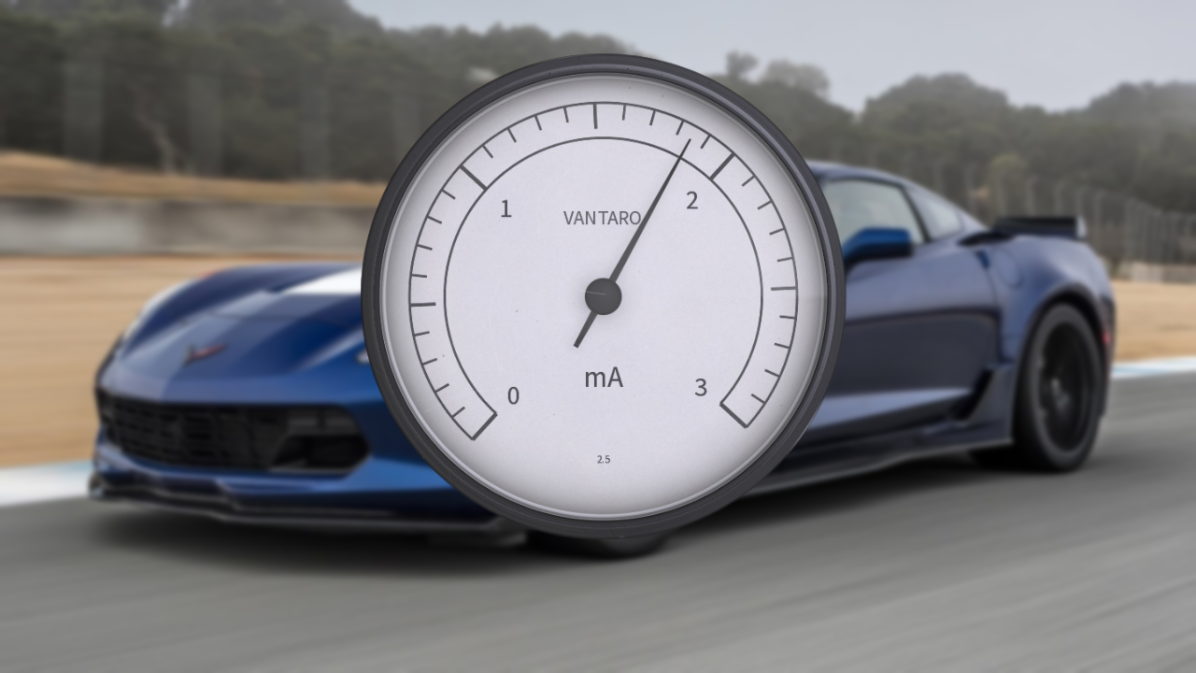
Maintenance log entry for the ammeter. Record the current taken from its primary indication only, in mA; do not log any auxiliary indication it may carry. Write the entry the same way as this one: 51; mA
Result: 1.85; mA
